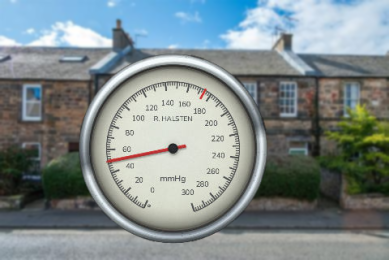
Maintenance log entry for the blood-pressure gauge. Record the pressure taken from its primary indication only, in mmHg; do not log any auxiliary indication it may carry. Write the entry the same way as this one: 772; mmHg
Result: 50; mmHg
